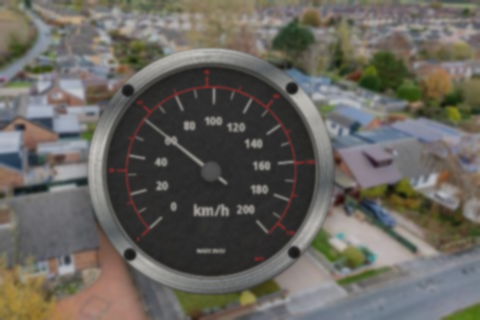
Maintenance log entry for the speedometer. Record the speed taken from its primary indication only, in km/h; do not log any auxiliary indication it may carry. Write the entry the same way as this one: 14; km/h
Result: 60; km/h
